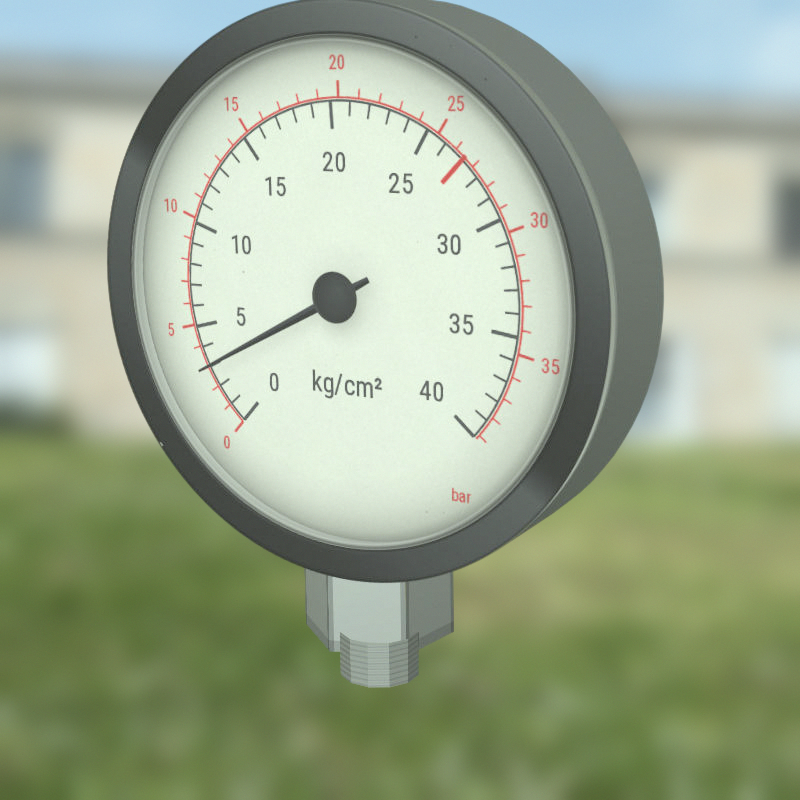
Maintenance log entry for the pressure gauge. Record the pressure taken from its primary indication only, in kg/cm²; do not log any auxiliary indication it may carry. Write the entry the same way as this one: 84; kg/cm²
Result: 3; kg/cm²
